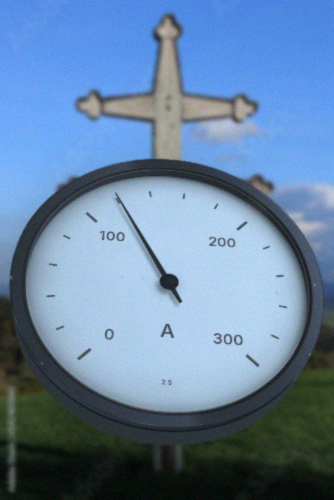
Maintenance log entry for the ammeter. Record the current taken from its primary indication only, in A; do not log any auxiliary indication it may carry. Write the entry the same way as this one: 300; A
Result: 120; A
